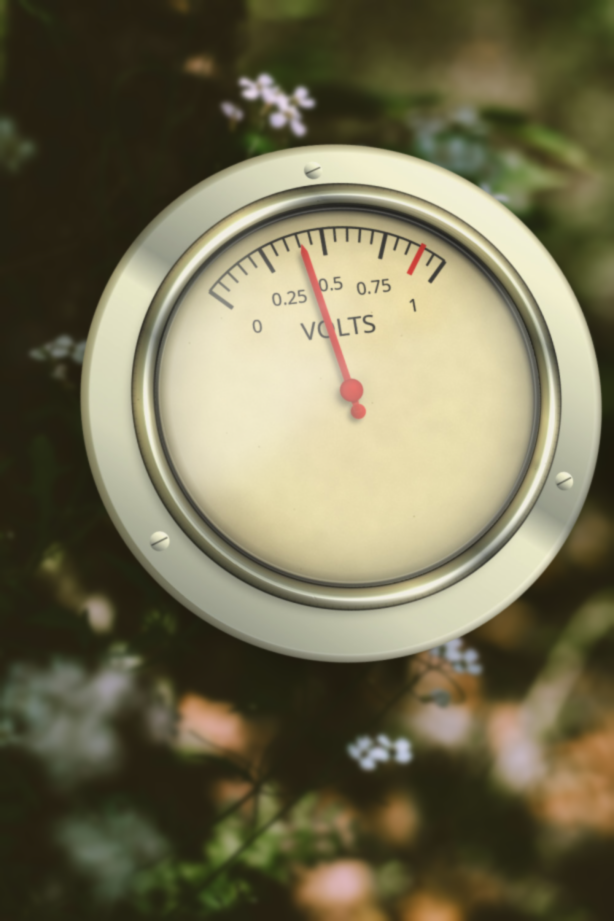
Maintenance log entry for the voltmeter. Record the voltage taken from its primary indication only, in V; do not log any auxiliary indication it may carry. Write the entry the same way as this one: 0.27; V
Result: 0.4; V
